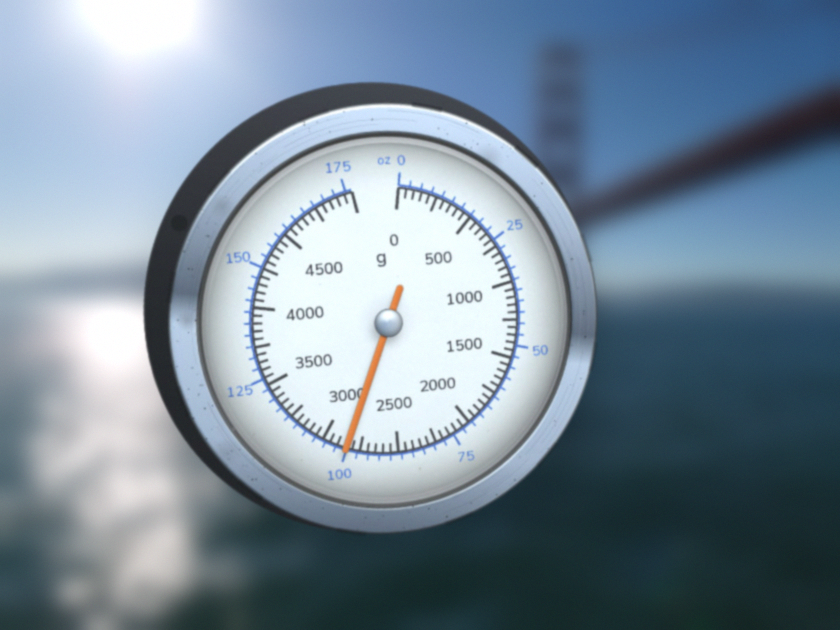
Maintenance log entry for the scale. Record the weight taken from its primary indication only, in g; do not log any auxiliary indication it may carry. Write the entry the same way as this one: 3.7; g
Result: 2850; g
